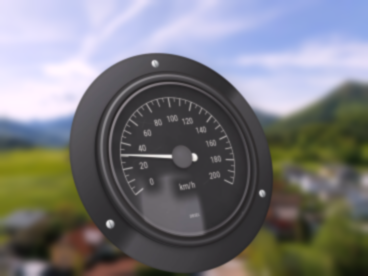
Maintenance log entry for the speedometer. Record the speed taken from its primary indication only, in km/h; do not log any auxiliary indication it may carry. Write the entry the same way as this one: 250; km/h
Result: 30; km/h
